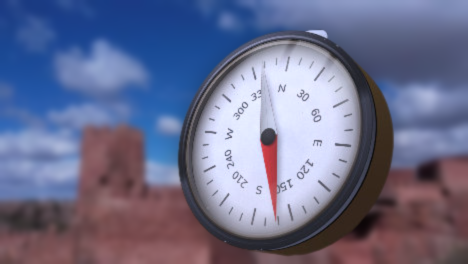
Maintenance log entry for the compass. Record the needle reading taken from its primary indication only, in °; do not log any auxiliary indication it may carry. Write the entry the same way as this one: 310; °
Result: 160; °
